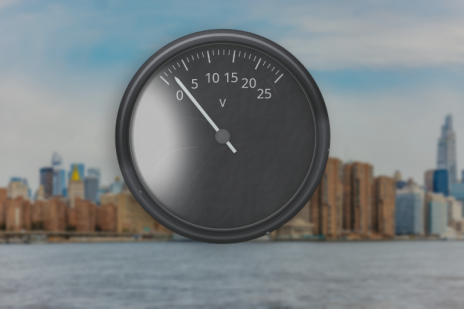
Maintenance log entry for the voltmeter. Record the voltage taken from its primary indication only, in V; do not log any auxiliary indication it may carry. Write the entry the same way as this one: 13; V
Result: 2; V
